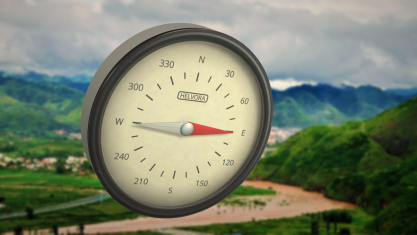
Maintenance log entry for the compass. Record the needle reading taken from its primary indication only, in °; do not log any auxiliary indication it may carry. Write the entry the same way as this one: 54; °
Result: 90; °
